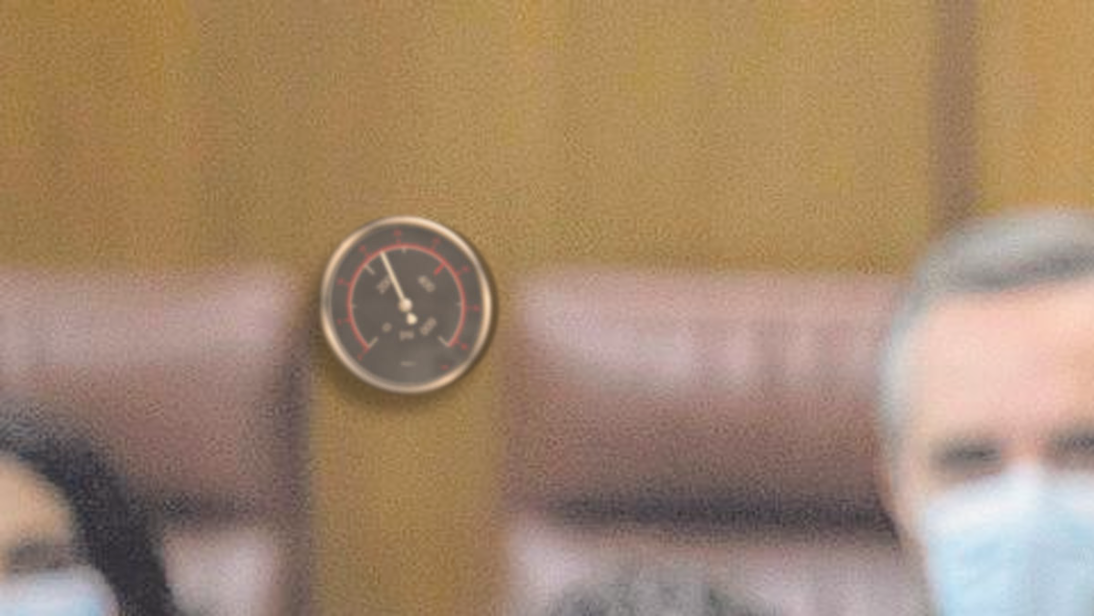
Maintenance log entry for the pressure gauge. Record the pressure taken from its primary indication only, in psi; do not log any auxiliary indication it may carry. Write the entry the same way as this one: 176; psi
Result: 250; psi
